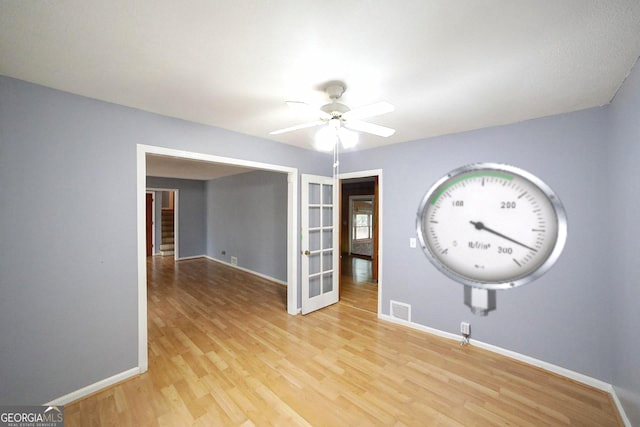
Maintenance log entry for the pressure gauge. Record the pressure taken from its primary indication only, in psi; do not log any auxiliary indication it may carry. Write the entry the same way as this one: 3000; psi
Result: 275; psi
